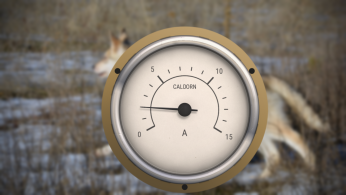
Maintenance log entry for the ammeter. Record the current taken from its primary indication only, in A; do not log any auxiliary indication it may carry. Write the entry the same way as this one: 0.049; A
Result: 2; A
